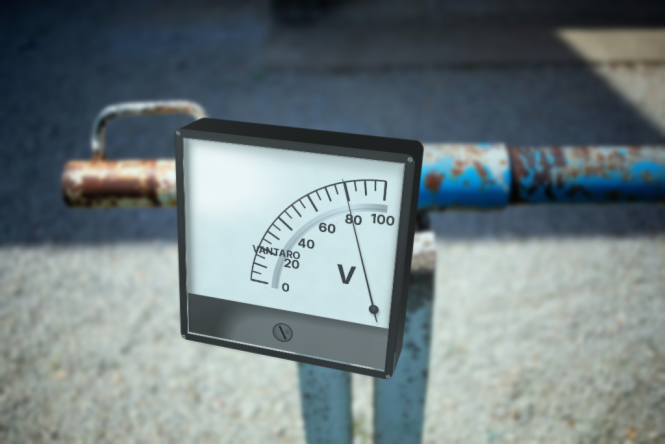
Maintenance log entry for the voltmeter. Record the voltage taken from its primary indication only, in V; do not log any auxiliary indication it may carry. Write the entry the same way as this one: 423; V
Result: 80; V
